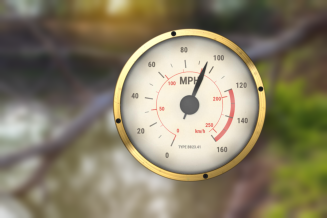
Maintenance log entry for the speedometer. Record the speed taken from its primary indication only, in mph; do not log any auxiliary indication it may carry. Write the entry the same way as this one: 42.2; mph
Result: 95; mph
